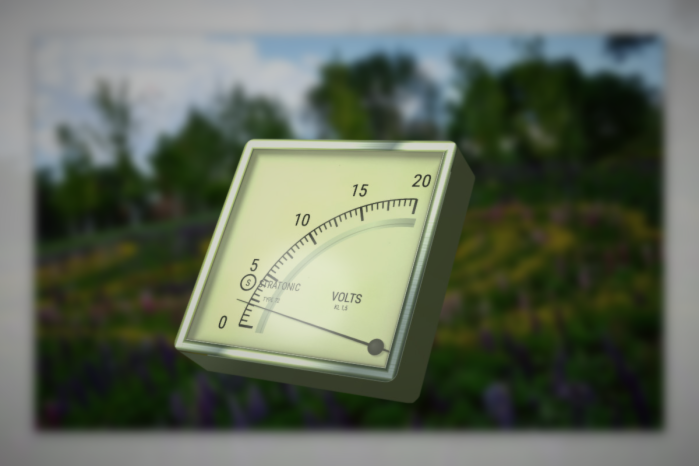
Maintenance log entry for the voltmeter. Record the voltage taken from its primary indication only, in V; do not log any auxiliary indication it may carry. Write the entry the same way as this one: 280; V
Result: 2; V
